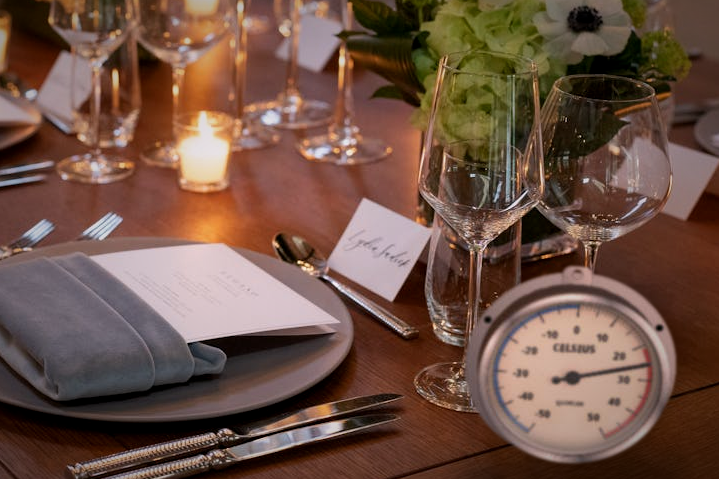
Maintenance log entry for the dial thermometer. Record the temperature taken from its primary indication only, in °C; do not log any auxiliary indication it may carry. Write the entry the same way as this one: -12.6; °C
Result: 25; °C
